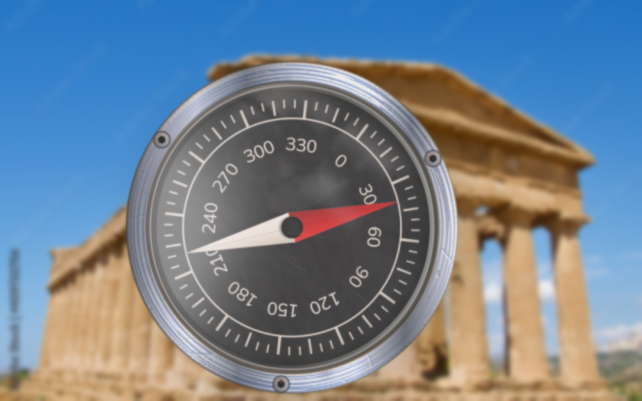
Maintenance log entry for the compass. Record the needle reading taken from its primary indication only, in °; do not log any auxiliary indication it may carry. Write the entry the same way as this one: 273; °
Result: 40; °
